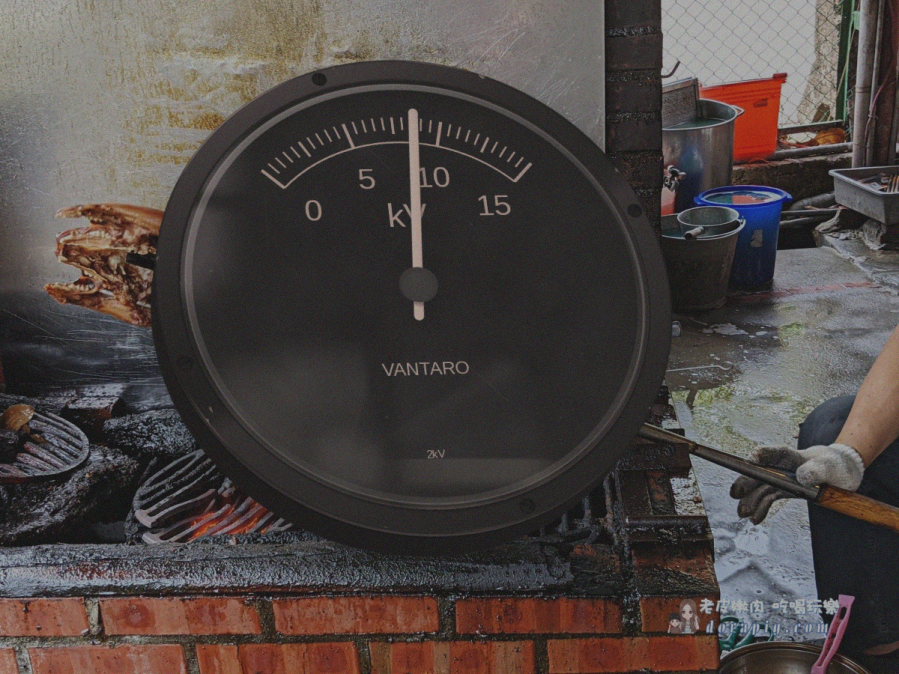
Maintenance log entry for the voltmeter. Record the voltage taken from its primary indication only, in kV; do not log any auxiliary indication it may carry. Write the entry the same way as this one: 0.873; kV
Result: 8.5; kV
